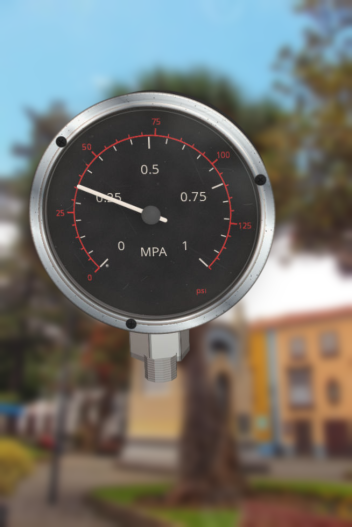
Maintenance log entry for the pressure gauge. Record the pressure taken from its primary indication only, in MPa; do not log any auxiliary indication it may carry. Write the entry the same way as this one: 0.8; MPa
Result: 0.25; MPa
